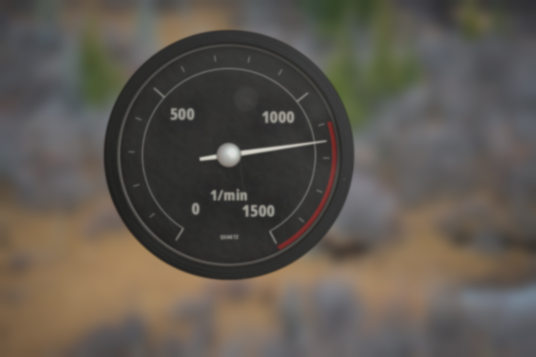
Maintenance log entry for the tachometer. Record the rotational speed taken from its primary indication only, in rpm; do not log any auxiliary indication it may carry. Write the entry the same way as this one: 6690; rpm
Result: 1150; rpm
